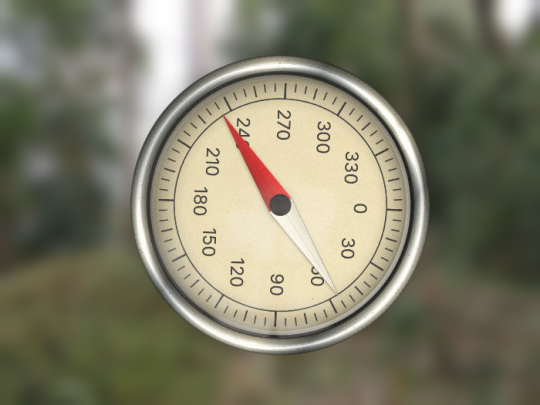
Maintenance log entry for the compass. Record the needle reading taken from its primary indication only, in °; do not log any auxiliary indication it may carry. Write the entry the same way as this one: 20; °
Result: 235; °
